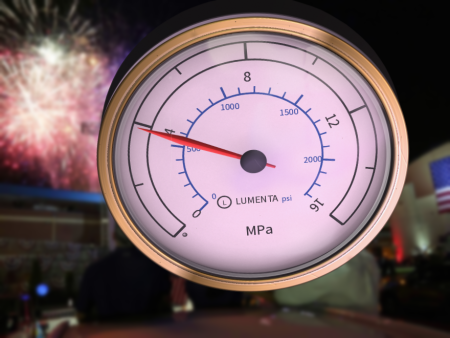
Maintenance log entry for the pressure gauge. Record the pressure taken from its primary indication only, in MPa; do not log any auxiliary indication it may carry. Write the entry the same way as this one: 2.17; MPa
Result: 4; MPa
